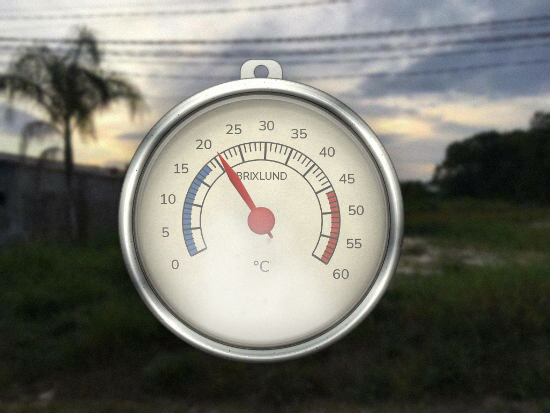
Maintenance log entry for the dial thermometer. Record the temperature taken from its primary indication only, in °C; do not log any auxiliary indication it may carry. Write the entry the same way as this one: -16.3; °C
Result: 21; °C
